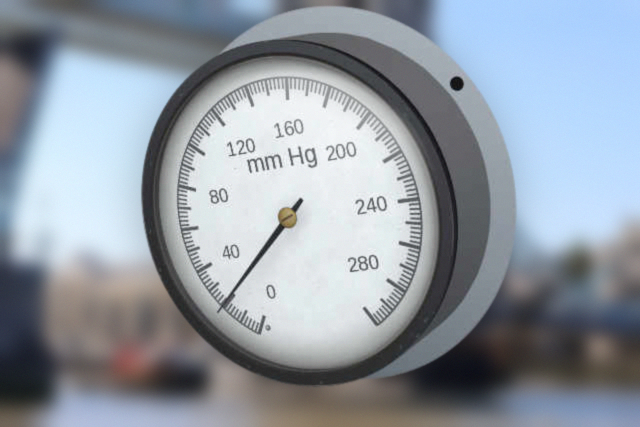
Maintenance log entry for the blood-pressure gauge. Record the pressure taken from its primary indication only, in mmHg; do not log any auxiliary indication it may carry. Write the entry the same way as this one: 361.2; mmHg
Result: 20; mmHg
